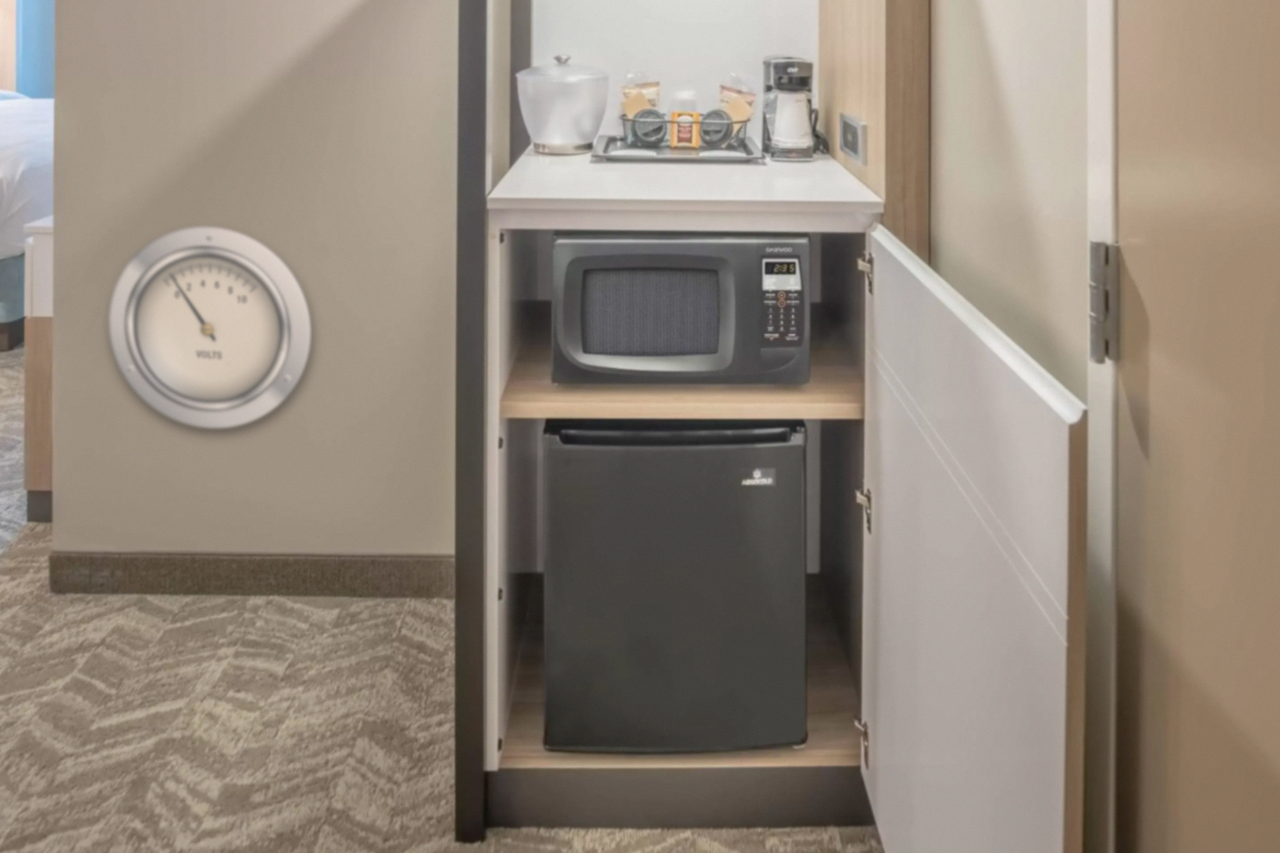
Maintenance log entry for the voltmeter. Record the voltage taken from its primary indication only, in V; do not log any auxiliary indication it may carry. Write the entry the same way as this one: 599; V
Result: 1; V
